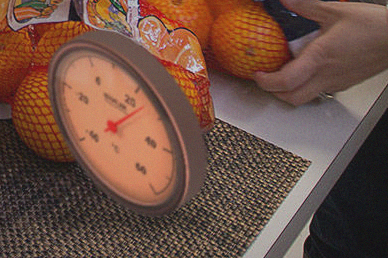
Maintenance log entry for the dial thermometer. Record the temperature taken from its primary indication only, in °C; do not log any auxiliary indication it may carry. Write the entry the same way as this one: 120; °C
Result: 25; °C
